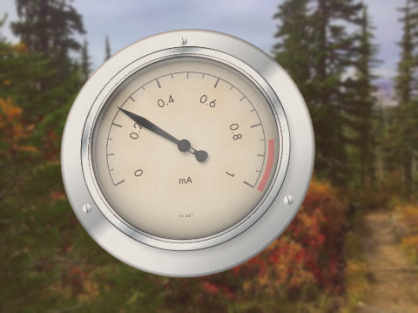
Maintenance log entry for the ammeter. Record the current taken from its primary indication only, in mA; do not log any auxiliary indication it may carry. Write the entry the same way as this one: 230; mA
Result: 0.25; mA
